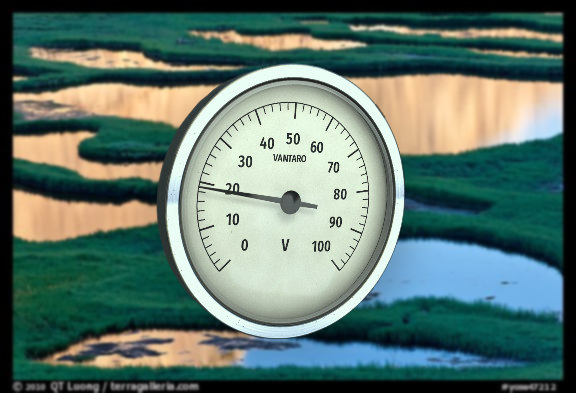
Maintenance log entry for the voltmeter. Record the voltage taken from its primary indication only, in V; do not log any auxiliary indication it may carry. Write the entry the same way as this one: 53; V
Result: 19; V
